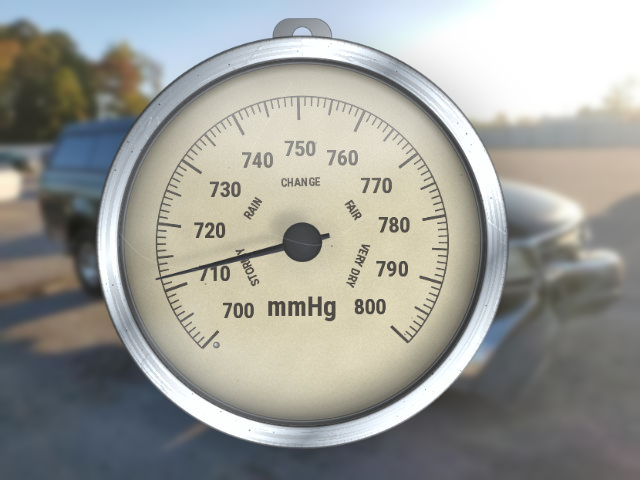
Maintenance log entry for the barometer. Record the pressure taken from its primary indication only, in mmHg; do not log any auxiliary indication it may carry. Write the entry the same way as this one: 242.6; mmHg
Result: 712; mmHg
